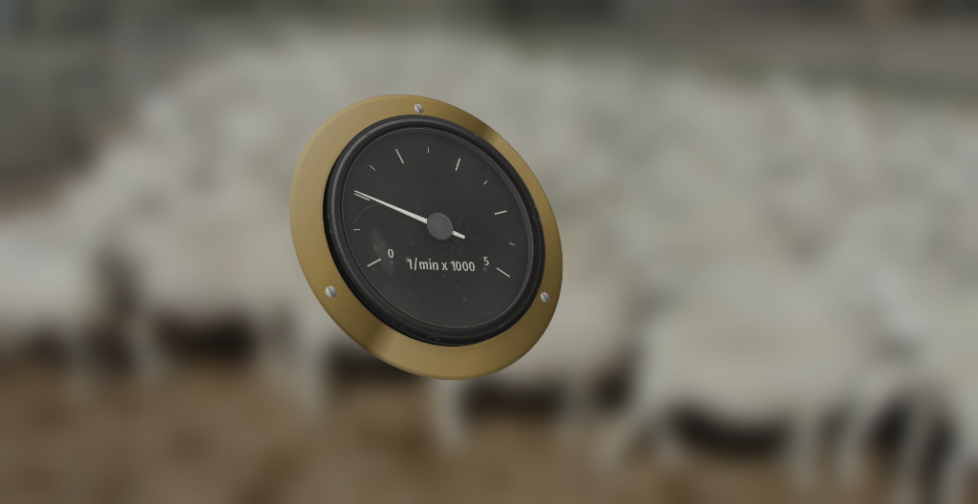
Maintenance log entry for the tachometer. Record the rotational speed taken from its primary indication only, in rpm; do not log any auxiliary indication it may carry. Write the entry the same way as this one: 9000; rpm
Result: 1000; rpm
